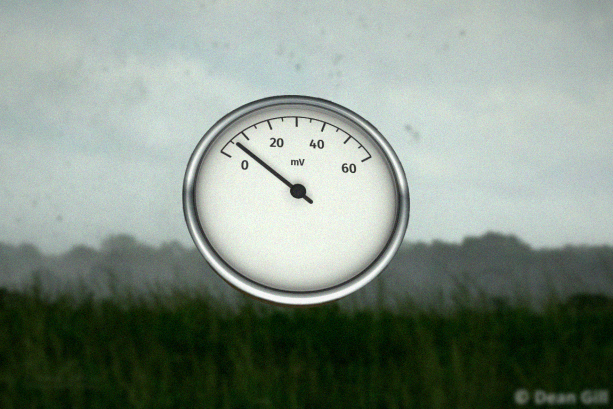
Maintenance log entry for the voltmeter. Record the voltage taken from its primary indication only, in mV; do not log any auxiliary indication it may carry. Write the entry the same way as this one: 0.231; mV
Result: 5; mV
